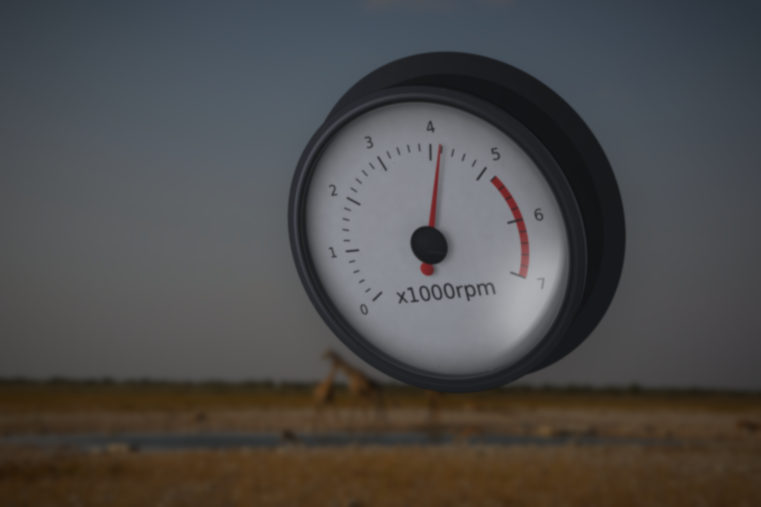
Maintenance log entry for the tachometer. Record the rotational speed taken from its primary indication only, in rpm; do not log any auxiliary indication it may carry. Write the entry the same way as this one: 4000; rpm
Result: 4200; rpm
